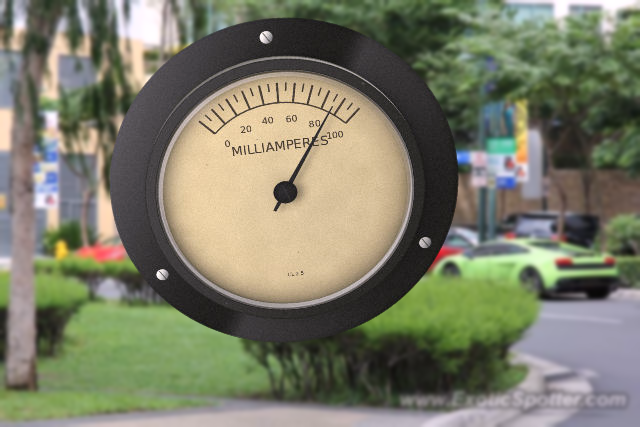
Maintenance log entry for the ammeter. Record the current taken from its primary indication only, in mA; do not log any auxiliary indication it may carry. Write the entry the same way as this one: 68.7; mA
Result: 85; mA
